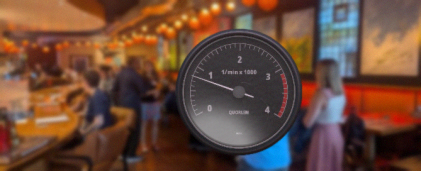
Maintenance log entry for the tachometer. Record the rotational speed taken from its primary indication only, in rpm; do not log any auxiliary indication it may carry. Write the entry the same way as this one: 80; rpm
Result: 800; rpm
